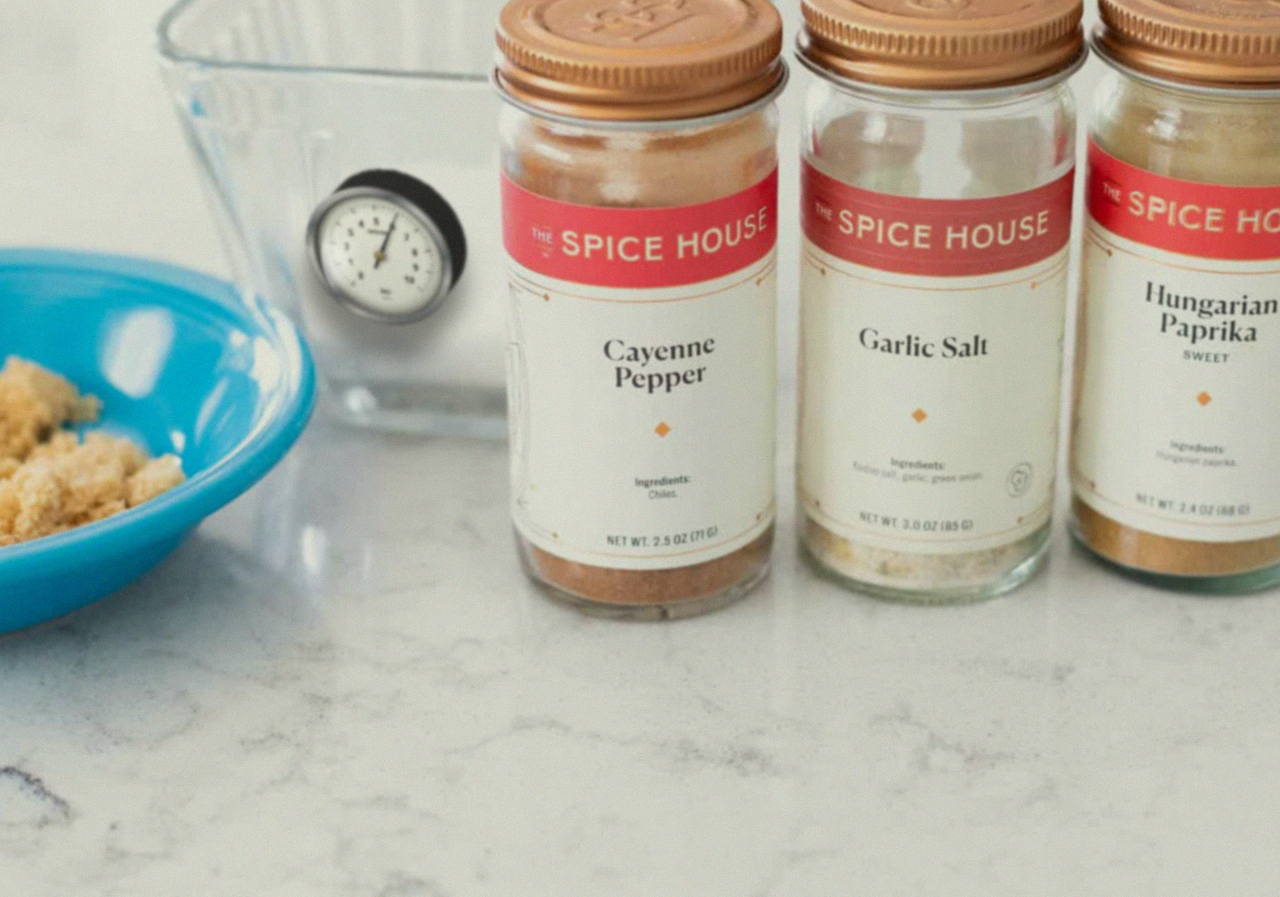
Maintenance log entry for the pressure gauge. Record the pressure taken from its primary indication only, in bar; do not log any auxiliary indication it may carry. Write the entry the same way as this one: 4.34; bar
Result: 6; bar
